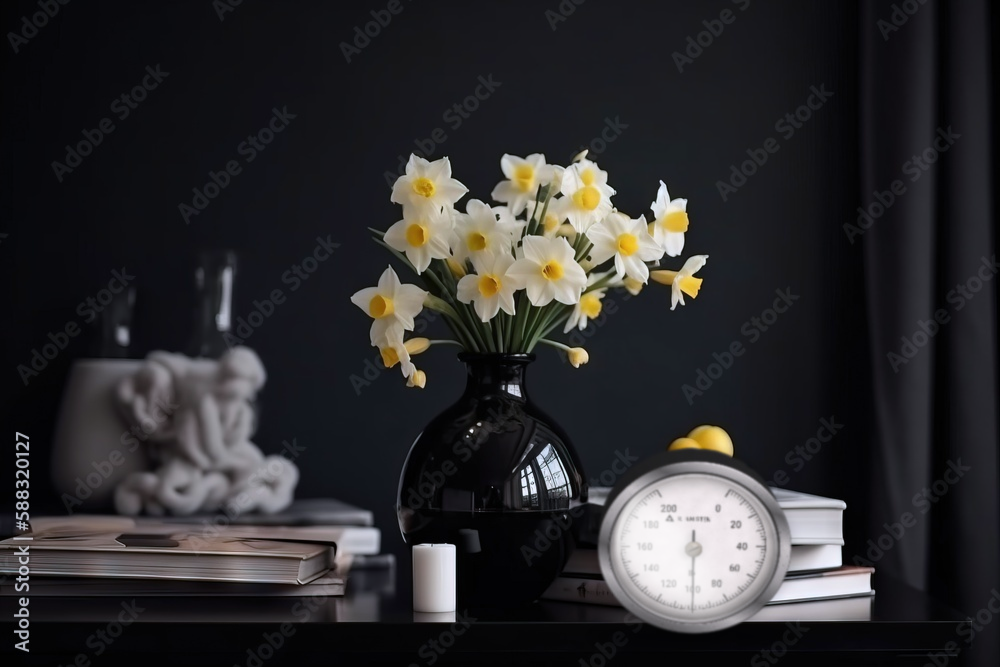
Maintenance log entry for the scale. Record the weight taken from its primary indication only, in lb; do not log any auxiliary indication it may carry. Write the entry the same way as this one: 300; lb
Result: 100; lb
